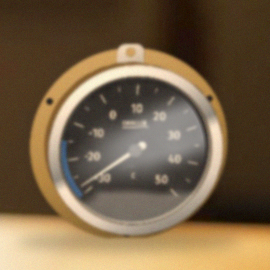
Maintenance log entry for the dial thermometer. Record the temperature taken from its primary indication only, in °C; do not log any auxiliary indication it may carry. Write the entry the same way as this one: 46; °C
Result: -27.5; °C
